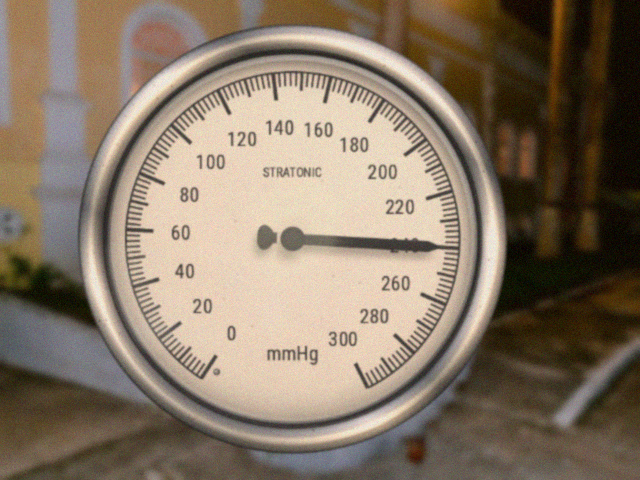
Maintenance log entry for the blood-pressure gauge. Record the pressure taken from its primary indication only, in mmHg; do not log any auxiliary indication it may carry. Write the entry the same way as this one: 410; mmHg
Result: 240; mmHg
